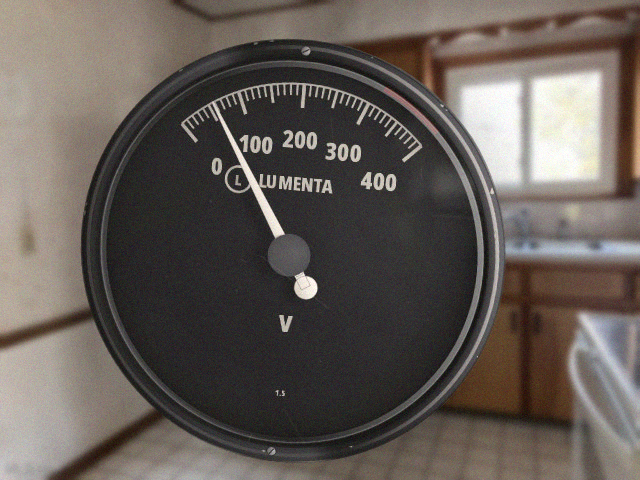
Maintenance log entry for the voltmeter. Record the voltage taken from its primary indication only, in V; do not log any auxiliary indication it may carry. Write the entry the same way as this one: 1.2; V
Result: 60; V
